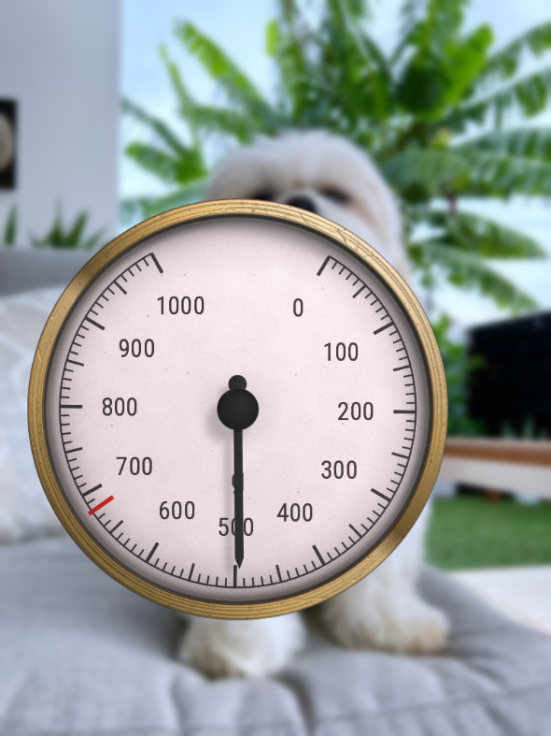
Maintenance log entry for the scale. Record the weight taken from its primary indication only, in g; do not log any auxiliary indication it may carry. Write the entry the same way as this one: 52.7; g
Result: 495; g
